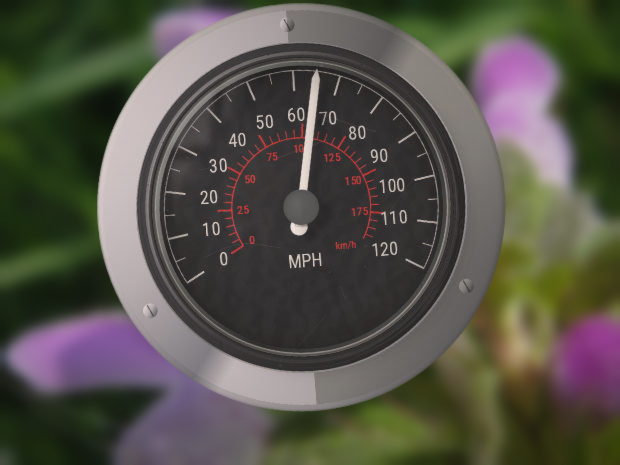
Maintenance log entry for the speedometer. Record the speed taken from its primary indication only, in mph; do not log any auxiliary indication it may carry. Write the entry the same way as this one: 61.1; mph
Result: 65; mph
